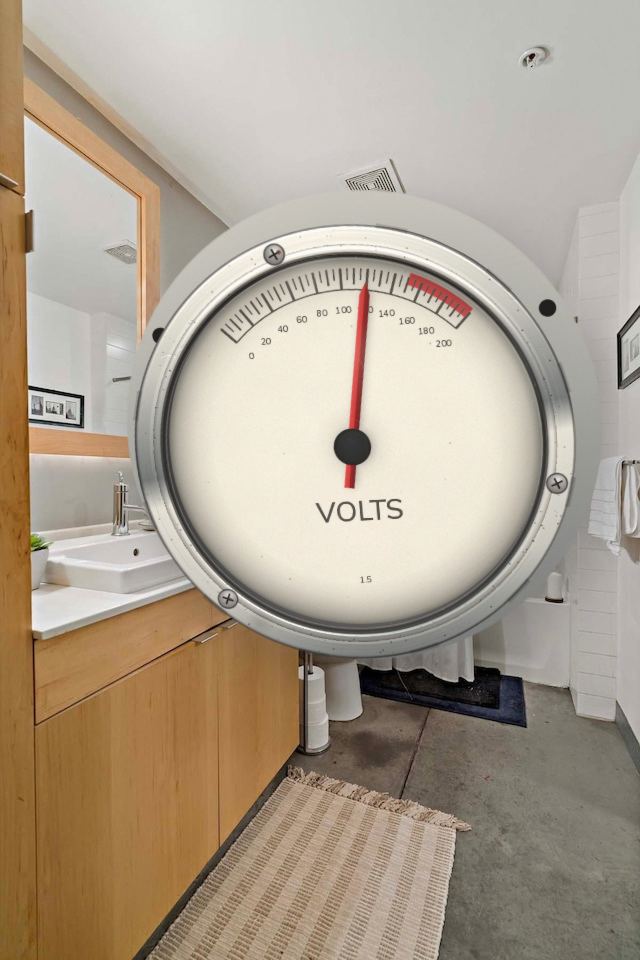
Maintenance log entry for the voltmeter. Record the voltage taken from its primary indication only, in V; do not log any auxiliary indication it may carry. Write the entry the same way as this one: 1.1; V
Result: 120; V
